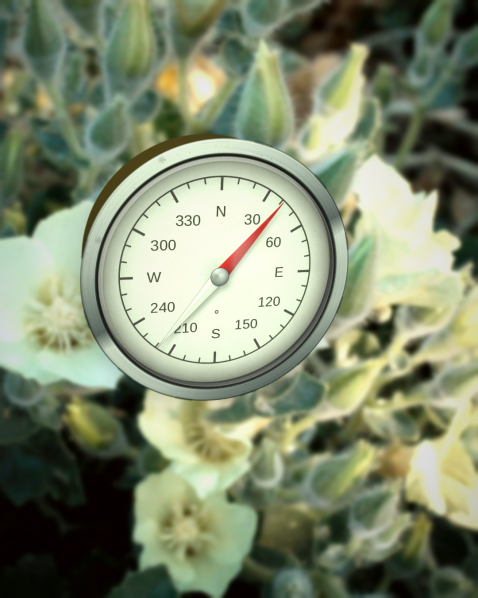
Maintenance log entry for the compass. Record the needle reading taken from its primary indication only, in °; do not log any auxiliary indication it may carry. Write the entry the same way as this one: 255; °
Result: 40; °
